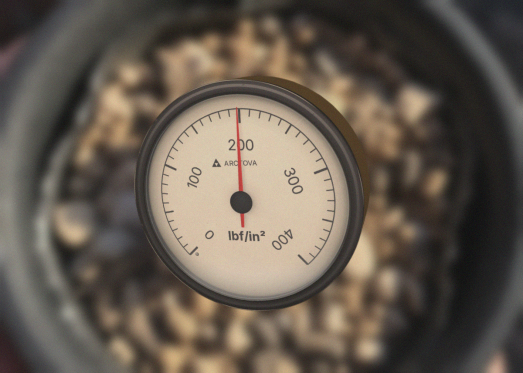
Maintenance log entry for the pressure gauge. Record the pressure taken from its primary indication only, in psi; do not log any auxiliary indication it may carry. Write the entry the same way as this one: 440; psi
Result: 200; psi
